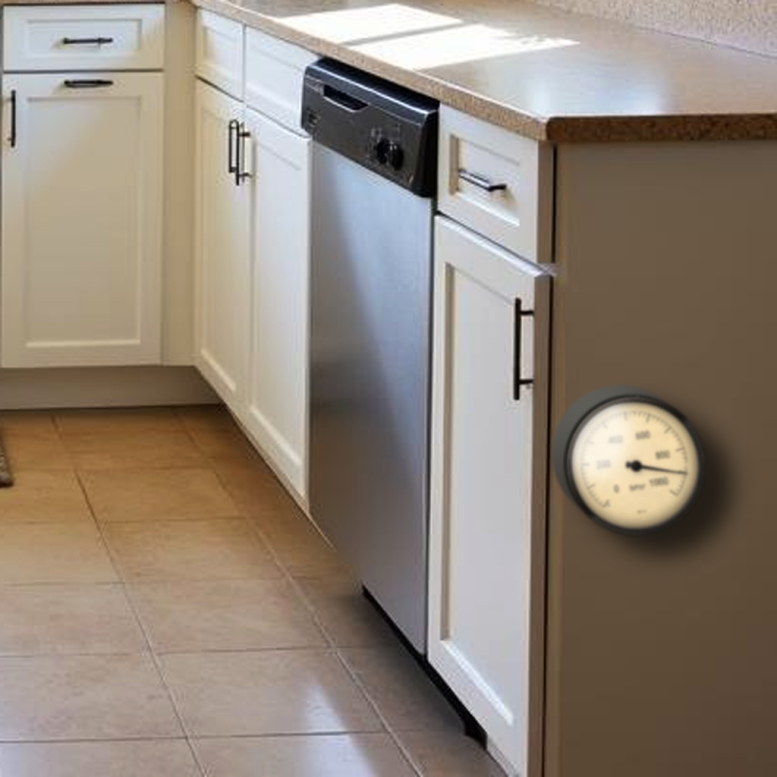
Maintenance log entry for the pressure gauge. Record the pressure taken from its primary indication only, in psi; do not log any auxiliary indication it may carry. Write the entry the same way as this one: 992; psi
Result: 900; psi
